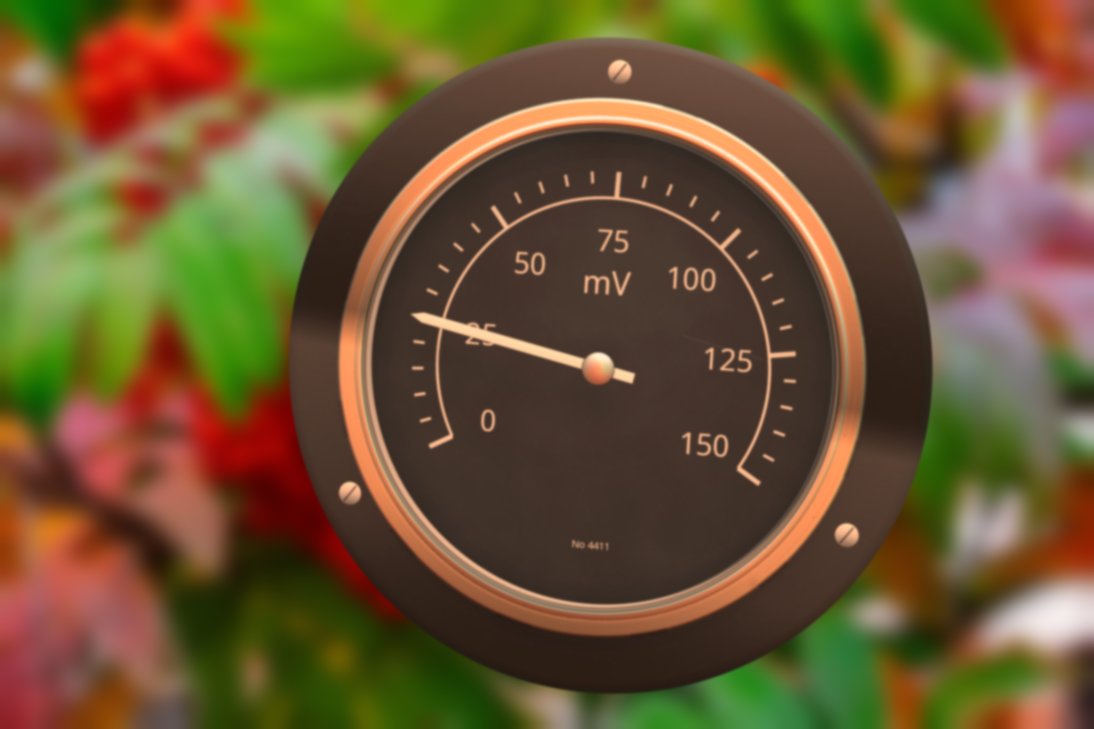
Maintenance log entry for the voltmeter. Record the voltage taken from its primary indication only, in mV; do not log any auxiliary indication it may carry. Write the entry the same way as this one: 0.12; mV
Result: 25; mV
